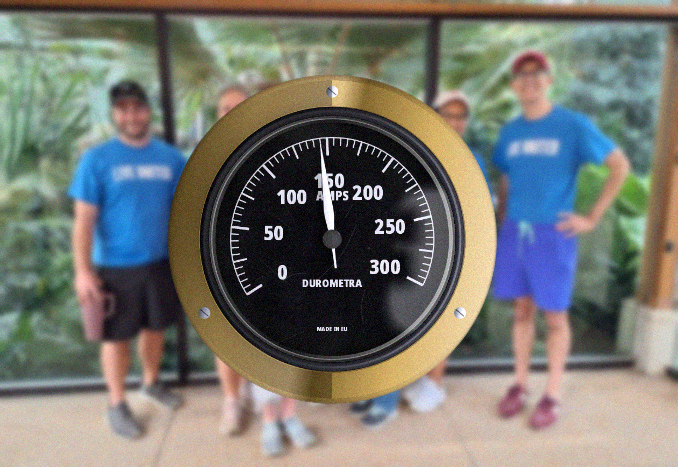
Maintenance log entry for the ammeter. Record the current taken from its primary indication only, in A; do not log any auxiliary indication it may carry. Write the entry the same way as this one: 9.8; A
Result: 145; A
